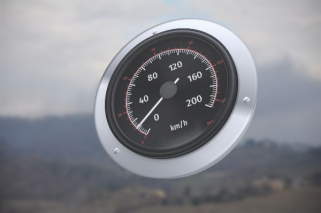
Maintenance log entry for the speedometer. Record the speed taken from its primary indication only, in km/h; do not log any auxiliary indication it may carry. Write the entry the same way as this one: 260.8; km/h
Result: 10; km/h
